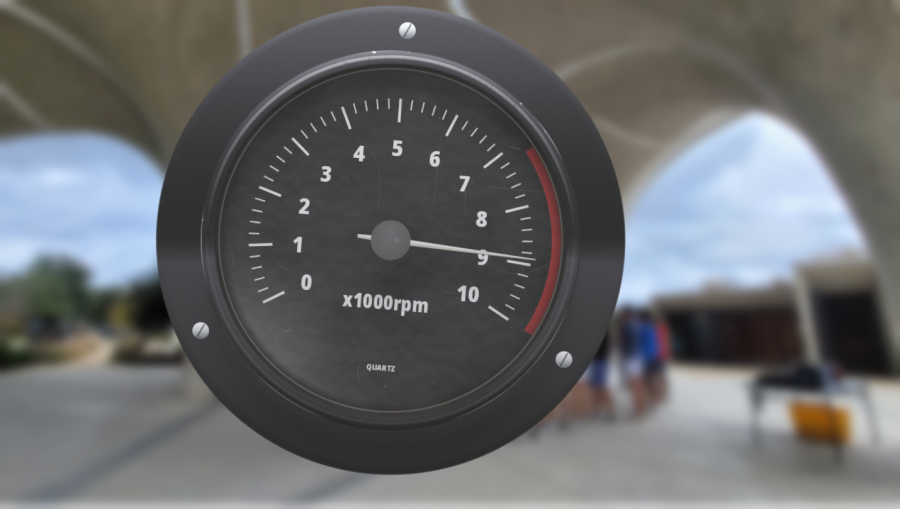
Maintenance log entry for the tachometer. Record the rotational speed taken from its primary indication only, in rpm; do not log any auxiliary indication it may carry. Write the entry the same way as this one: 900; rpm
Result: 8900; rpm
